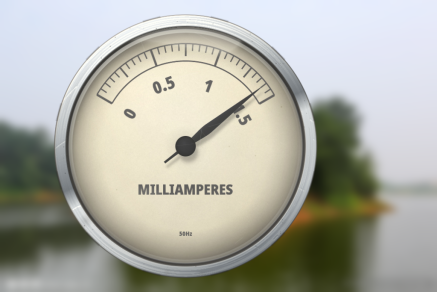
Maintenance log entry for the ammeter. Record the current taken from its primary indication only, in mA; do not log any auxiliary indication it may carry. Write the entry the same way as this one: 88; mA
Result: 1.4; mA
